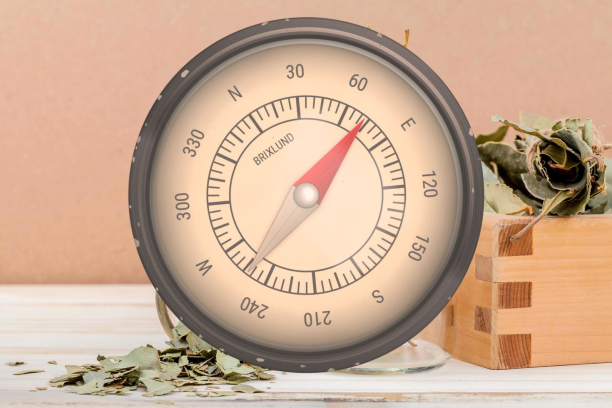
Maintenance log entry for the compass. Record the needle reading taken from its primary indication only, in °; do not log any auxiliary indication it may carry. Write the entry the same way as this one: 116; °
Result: 72.5; °
